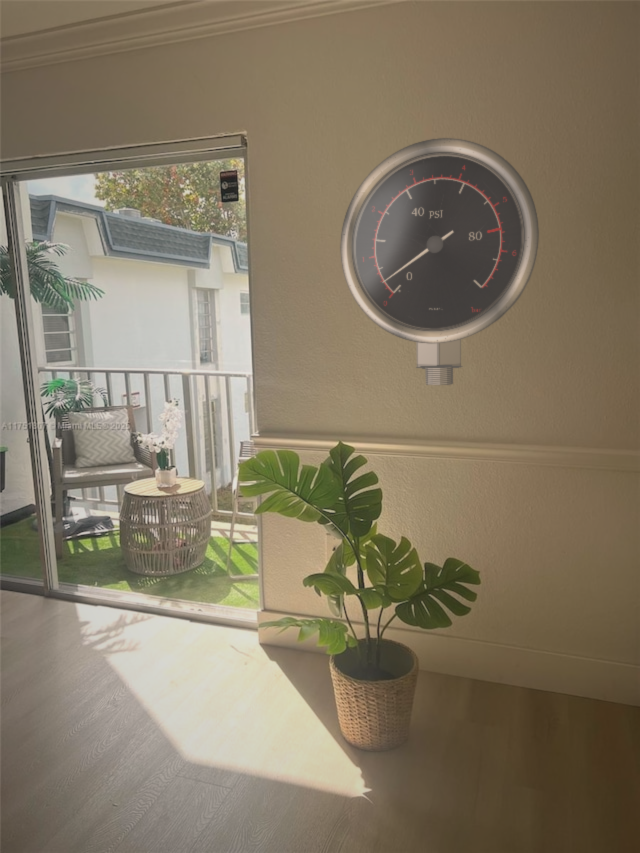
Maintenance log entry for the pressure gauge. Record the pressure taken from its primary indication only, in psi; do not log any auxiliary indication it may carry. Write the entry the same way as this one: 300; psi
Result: 5; psi
